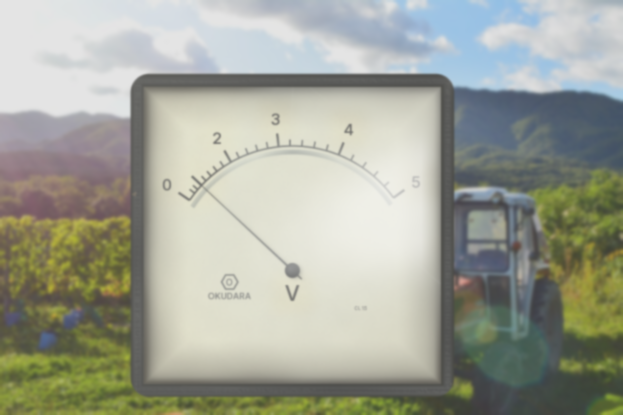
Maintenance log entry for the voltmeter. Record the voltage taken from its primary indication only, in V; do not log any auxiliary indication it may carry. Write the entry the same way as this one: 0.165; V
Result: 1; V
